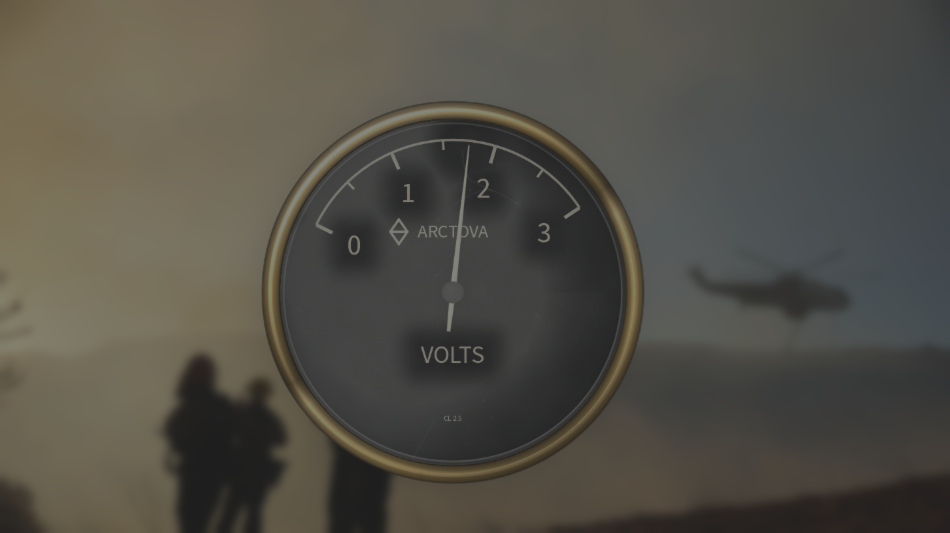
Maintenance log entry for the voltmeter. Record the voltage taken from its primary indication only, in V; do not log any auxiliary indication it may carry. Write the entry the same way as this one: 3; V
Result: 1.75; V
